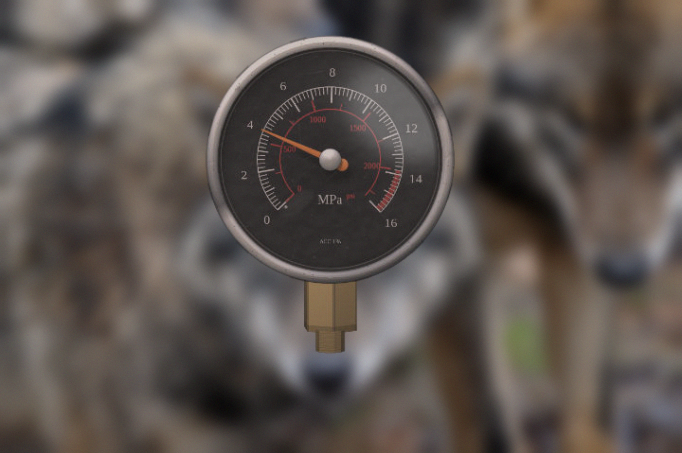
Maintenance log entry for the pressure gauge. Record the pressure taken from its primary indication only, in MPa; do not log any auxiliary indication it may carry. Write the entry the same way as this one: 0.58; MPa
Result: 4; MPa
